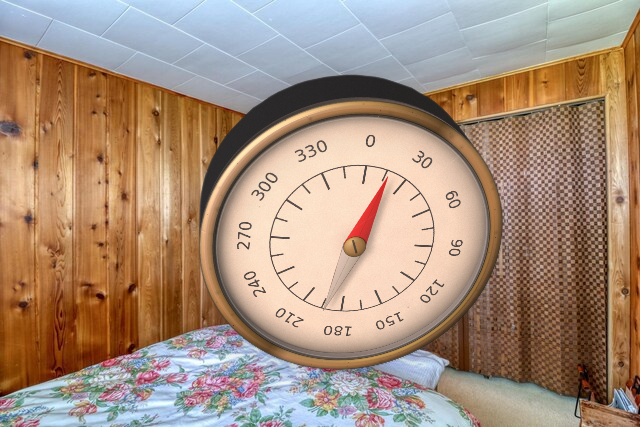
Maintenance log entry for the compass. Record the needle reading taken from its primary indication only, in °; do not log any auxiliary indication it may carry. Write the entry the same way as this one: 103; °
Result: 15; °
